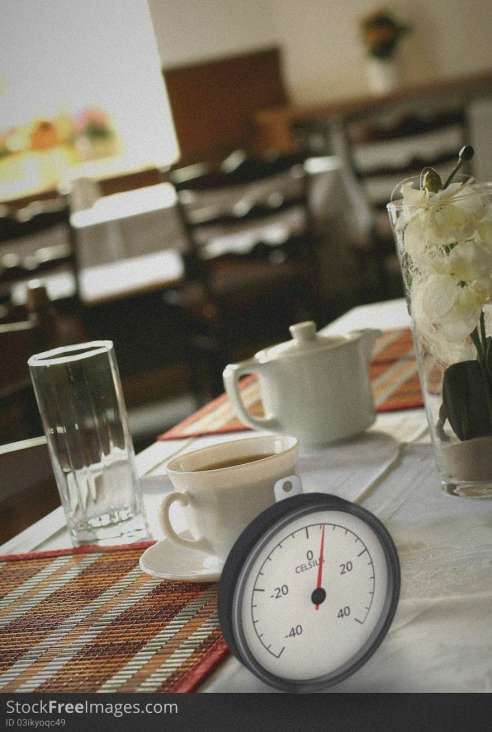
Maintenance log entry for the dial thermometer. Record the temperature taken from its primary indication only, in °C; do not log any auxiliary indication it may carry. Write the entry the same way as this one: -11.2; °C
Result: 4; °C
